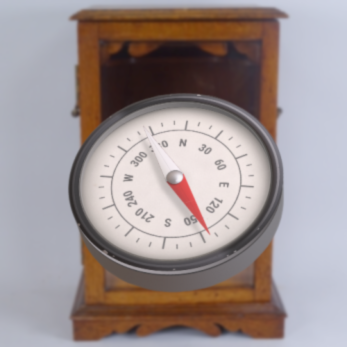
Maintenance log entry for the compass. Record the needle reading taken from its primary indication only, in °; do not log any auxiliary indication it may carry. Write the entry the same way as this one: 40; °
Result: 145; °
